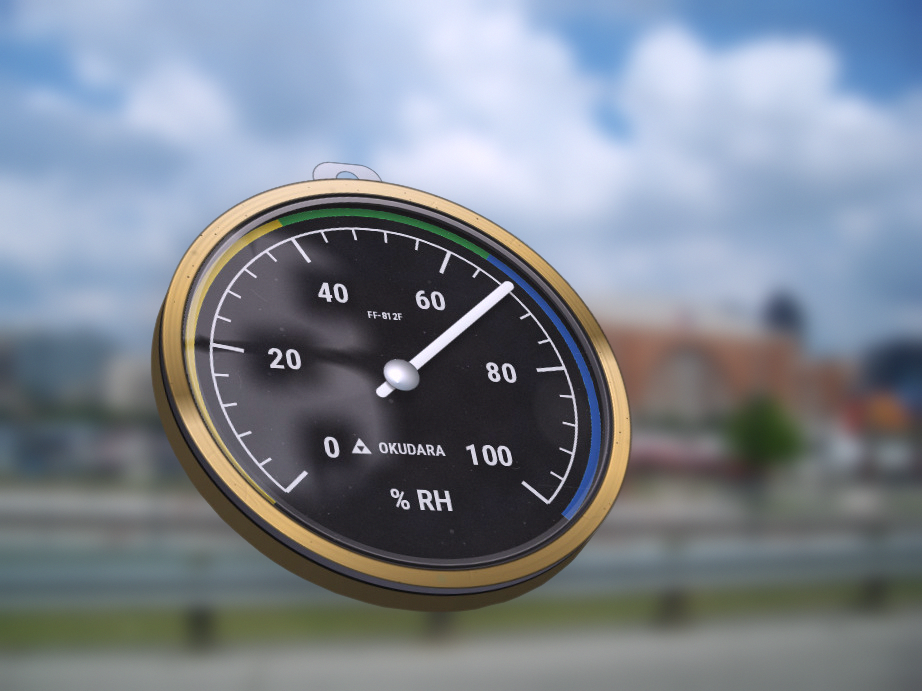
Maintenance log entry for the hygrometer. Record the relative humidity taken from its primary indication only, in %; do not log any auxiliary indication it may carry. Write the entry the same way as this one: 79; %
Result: 68; %
